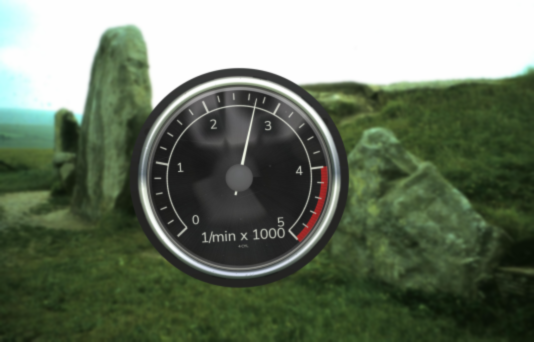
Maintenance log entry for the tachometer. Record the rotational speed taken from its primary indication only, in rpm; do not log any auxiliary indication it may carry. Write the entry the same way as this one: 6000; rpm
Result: 2700; rpm
